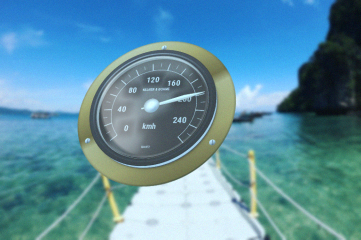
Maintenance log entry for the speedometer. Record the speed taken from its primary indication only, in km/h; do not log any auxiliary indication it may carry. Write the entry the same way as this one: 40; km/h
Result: 200; km/h
